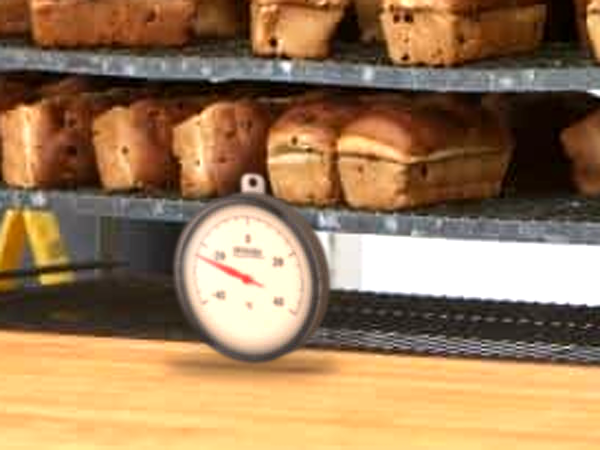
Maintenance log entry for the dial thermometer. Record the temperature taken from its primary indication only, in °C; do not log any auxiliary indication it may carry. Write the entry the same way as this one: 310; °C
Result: -24; °C
